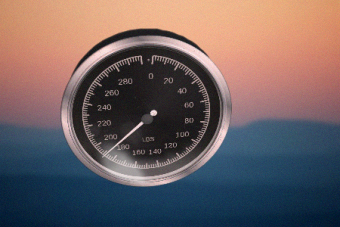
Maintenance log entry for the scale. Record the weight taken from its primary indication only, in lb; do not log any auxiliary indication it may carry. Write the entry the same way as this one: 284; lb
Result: 190; lb
